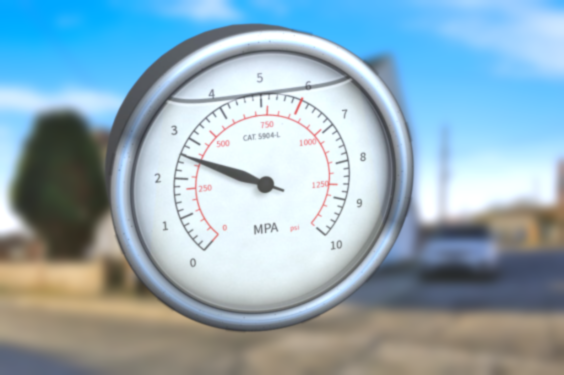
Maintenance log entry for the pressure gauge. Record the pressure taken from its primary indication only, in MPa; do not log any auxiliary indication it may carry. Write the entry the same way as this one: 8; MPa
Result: 2.6; MPa
